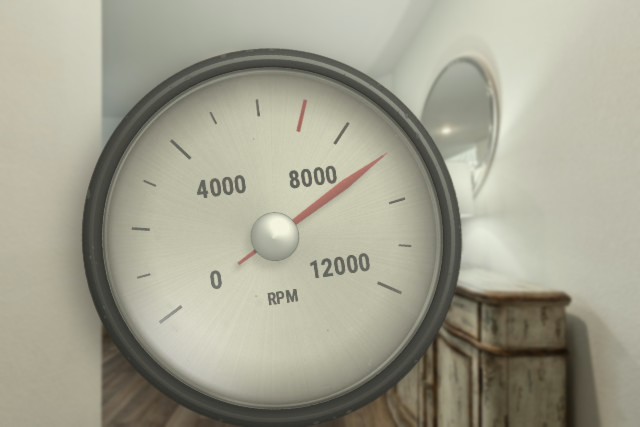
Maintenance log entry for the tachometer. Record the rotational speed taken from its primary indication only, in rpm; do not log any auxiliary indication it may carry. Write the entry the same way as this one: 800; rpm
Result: 9000; rpm
